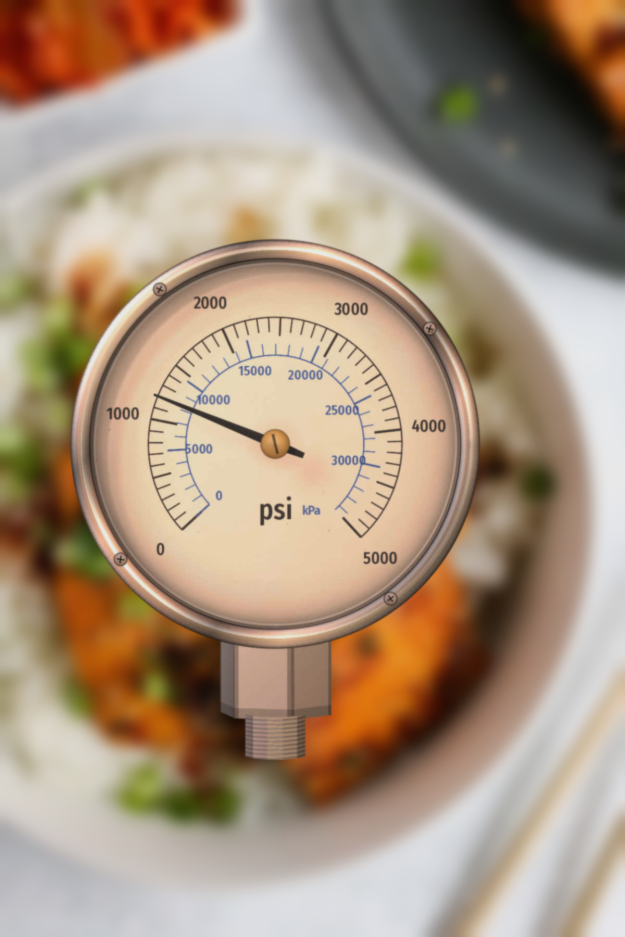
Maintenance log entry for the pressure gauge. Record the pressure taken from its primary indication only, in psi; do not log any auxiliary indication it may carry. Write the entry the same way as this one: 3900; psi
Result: 1200; psi
